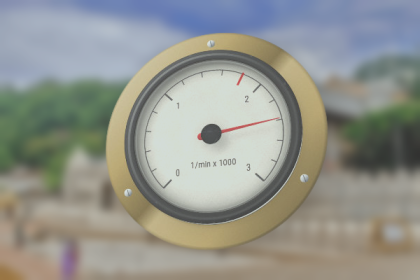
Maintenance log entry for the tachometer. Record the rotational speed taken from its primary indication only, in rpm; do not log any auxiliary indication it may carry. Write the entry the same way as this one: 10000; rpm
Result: 2400; rpm
